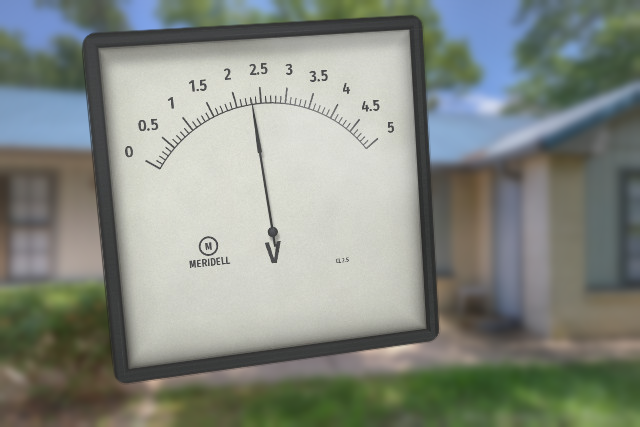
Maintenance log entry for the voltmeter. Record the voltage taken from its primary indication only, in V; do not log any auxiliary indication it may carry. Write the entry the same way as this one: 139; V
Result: 2.3; V
